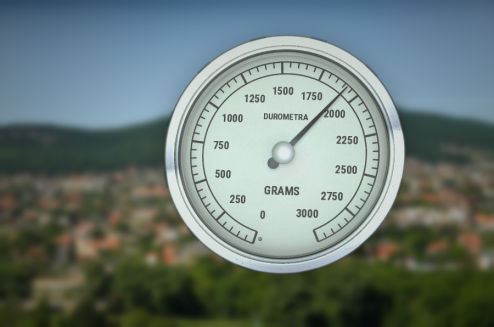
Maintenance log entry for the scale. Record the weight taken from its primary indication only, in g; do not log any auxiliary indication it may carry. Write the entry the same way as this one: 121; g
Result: 1925; g
